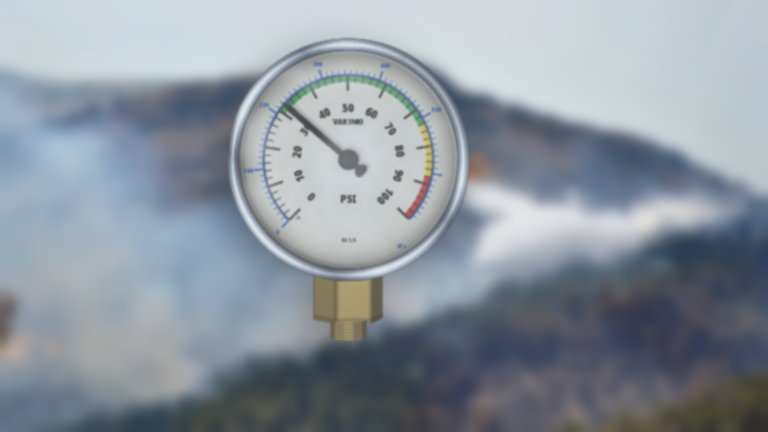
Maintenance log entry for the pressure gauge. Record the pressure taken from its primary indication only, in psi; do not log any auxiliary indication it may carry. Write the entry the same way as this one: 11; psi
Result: 32; psi
